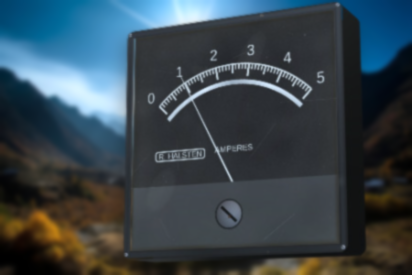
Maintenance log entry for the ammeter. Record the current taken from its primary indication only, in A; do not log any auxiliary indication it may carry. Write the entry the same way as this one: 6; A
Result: 1; A
